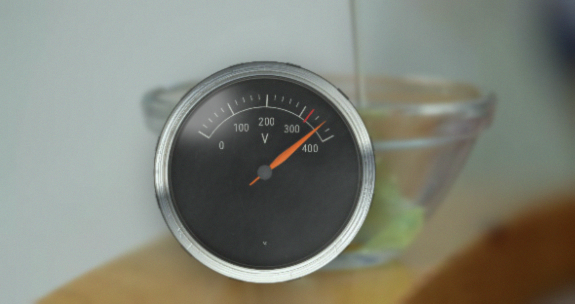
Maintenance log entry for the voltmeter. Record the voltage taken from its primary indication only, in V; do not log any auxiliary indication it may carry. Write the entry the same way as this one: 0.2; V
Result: 360; V
